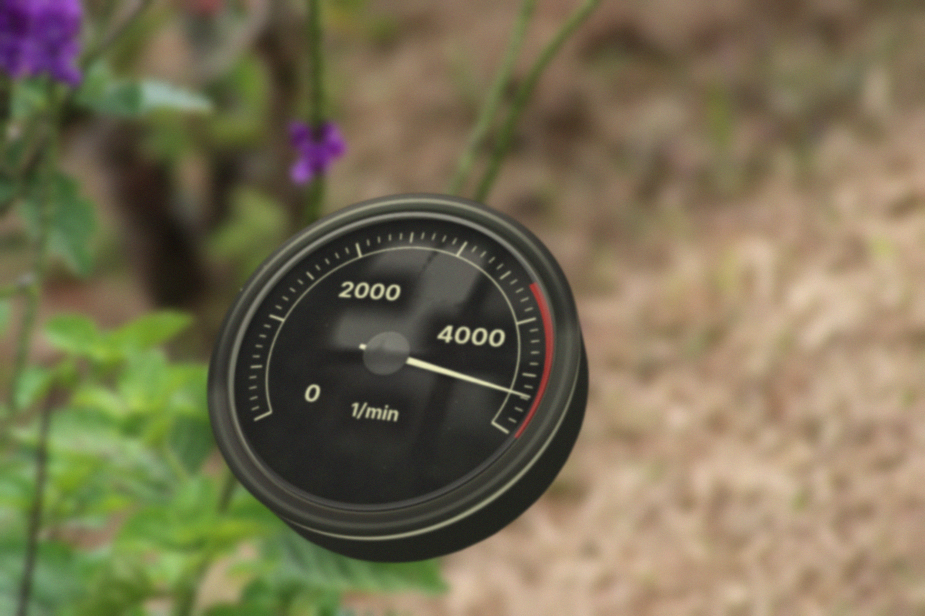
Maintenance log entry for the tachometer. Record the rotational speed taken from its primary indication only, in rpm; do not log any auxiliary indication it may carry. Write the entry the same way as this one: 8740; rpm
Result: 4700; rpm
